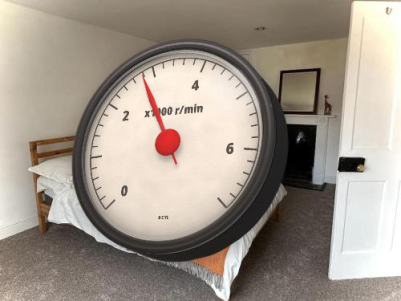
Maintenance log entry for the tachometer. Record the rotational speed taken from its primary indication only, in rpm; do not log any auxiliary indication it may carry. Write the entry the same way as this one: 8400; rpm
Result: 2800; rpm
